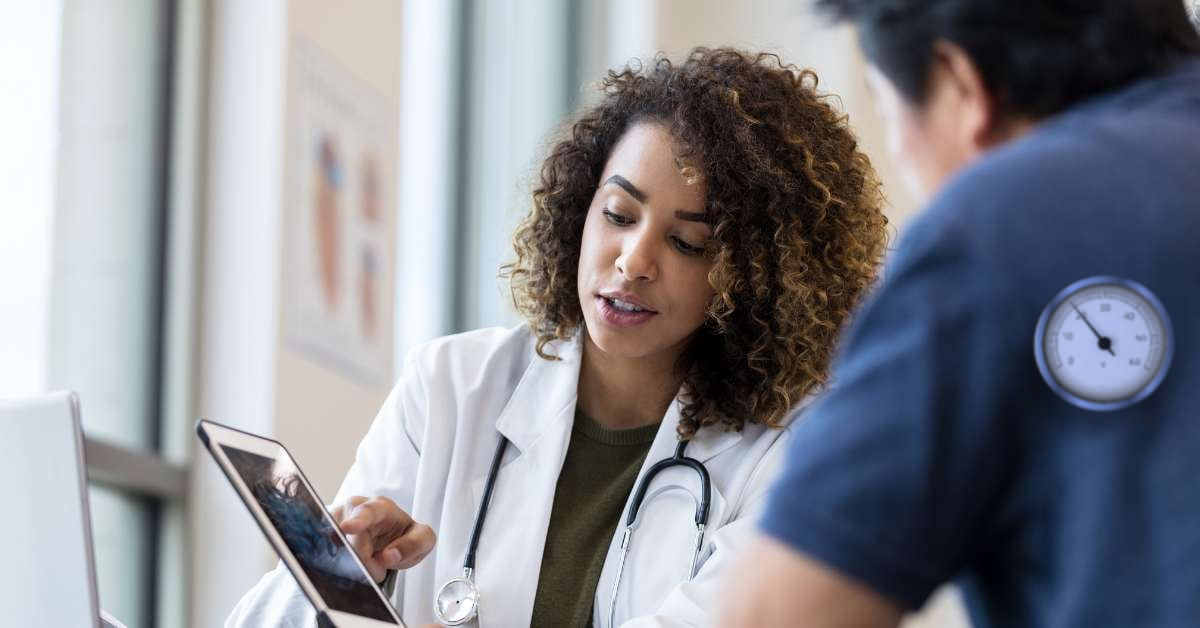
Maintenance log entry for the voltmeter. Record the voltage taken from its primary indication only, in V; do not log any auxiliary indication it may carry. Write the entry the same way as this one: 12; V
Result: 20; V
